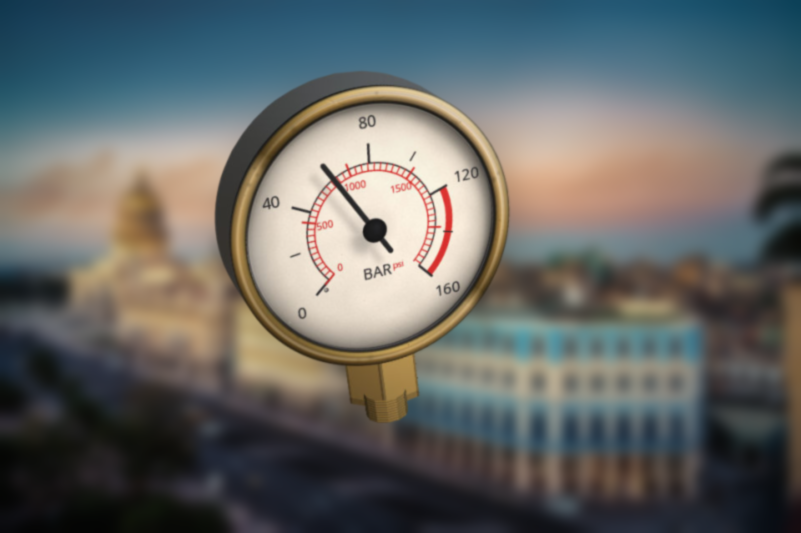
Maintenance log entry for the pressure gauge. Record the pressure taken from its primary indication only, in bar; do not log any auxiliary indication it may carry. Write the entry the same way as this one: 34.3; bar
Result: 60; bar
